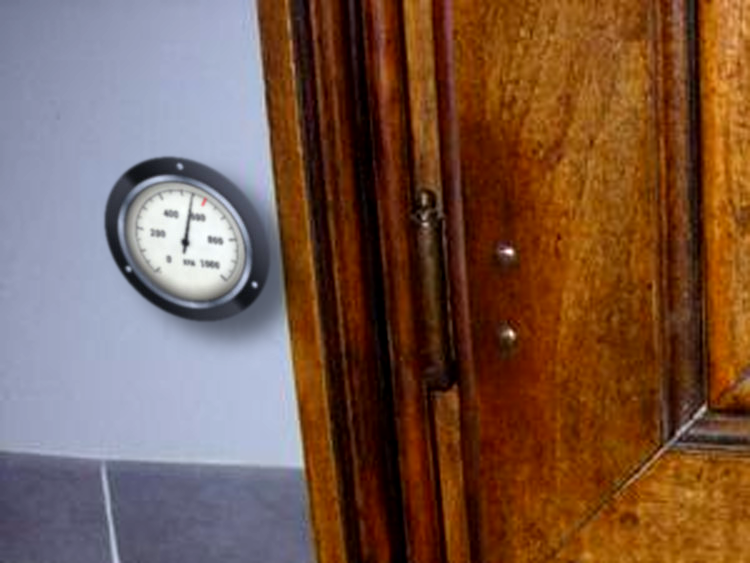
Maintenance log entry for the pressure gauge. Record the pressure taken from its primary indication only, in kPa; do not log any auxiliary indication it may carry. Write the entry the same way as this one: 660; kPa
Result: 550; kPa
